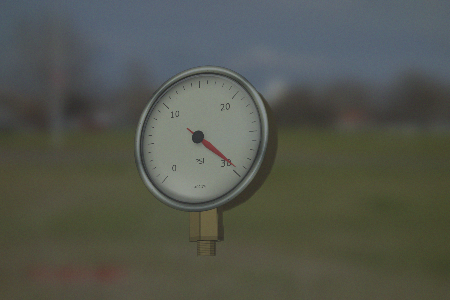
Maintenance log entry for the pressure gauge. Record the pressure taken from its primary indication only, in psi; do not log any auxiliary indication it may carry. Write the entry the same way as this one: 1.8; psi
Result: 29.5; psi
